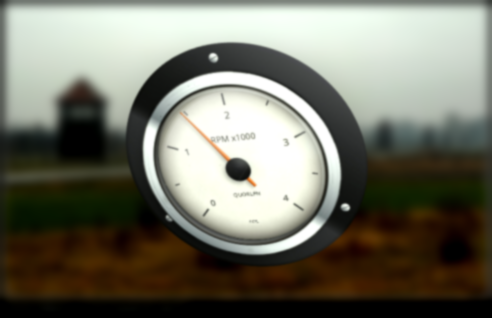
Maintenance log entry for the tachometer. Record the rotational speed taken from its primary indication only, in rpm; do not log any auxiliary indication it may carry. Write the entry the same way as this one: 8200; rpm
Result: 1500; rpm
